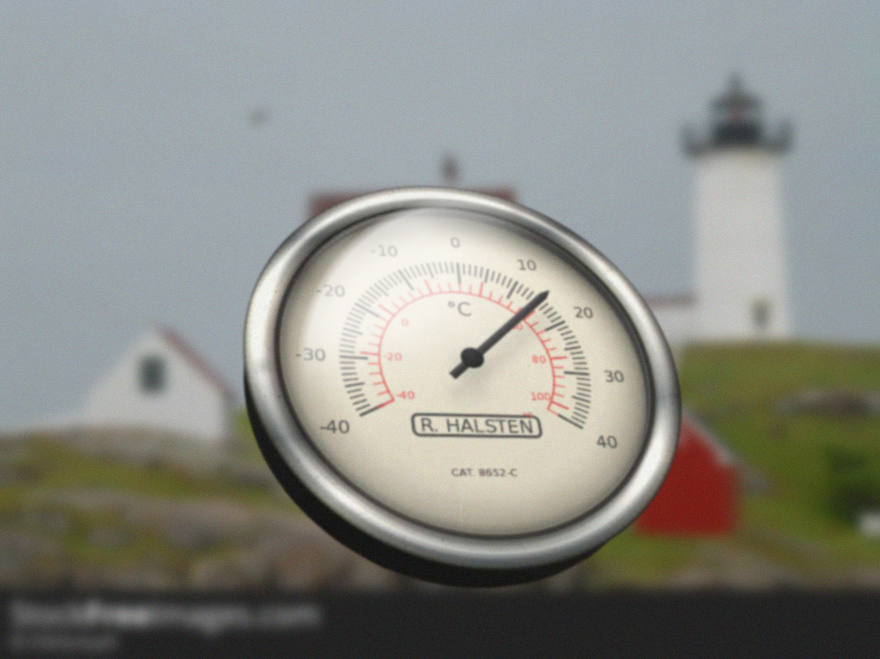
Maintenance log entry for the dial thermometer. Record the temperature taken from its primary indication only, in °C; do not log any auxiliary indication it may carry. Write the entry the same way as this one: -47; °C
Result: 15; °C
